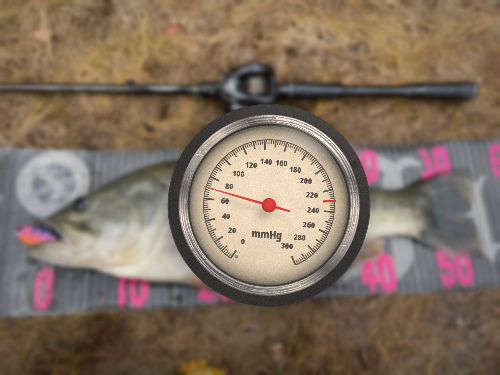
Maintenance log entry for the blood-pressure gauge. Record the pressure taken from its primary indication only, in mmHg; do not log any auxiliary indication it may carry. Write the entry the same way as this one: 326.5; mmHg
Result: 70; mmHg
